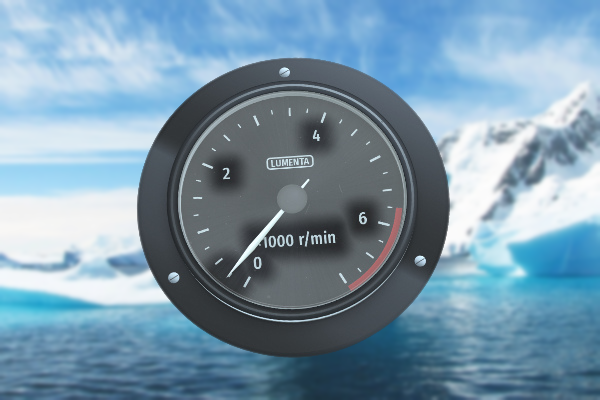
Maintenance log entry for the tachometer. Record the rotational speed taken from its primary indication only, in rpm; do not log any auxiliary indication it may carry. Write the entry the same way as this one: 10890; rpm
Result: 250; rpm
